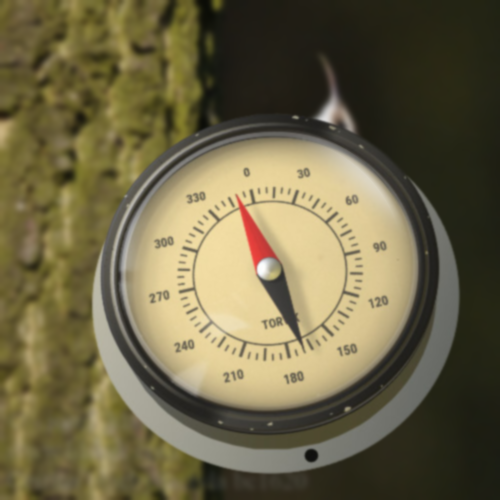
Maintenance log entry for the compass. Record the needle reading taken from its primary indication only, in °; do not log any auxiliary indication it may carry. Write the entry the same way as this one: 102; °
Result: 350; °
